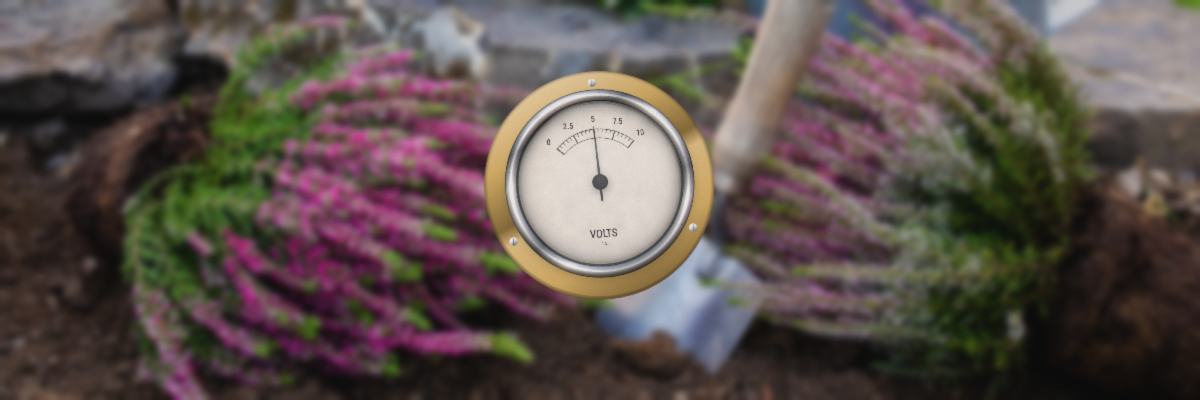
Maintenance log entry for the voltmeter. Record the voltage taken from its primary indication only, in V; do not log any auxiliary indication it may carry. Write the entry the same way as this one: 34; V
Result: 5; V
